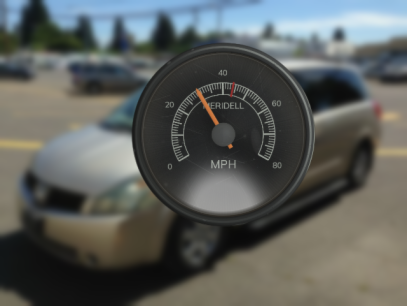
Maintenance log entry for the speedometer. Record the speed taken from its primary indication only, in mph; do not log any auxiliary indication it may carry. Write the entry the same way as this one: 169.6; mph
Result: 30; mph
